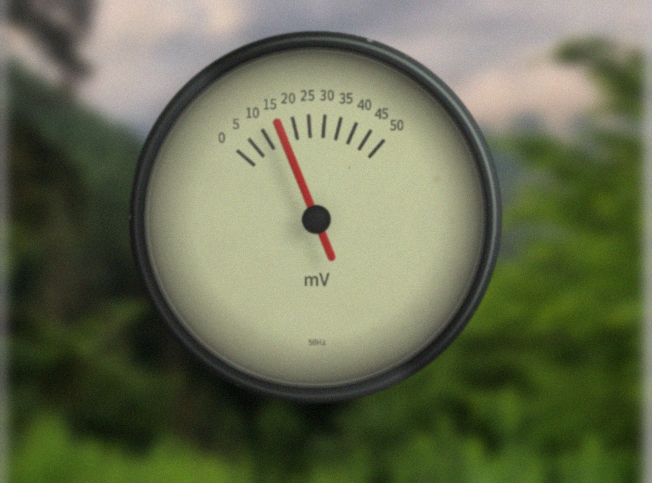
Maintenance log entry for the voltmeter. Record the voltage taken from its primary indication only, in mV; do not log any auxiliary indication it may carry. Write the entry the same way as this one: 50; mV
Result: 15; mV
